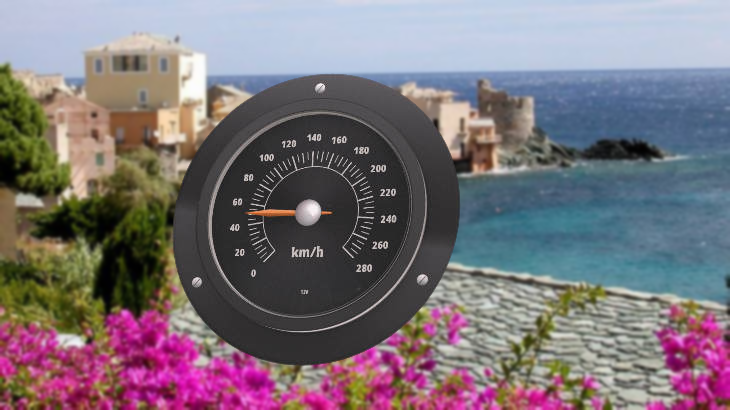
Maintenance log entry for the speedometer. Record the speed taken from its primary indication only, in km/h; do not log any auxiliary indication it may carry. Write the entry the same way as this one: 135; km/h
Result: 50; km/h
